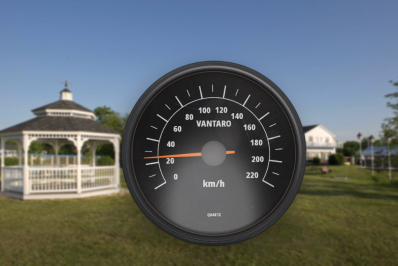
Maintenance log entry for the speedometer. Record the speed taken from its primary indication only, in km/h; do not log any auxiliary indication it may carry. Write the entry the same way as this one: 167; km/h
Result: 25; km/h
